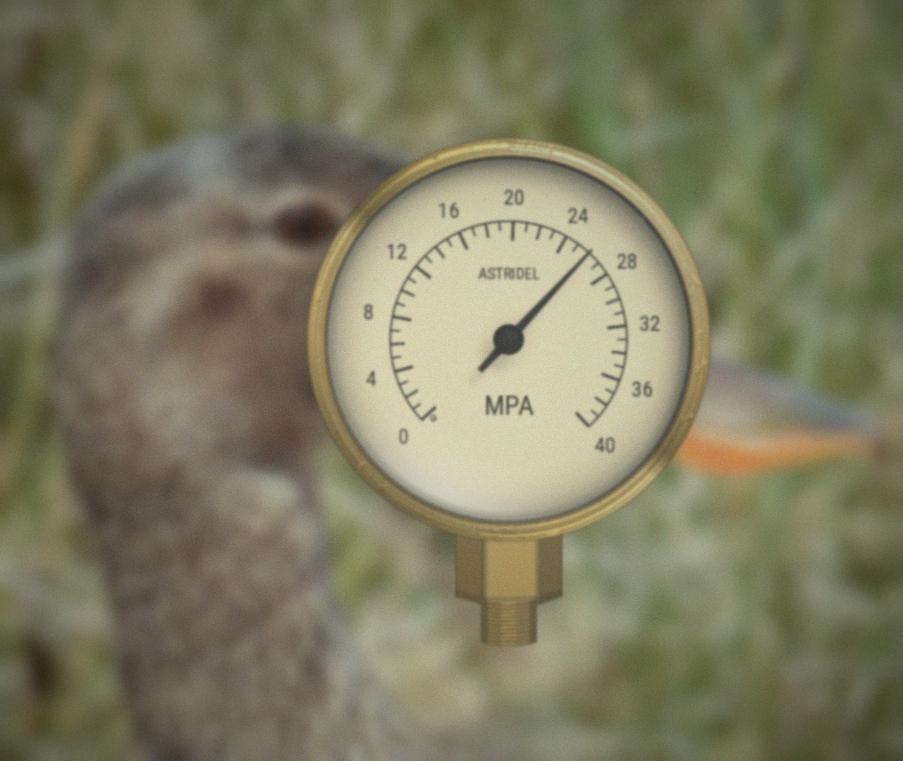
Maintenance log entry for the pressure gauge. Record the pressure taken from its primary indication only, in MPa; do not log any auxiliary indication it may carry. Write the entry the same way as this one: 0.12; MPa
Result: 26; MPa
